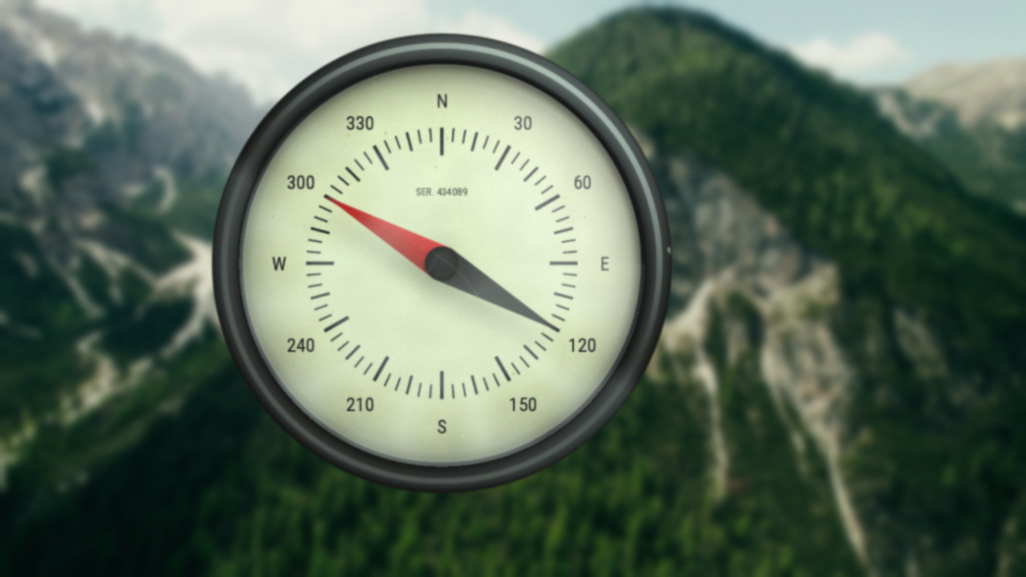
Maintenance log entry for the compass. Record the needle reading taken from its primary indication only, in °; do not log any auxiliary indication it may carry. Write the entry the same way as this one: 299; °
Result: 300; °
